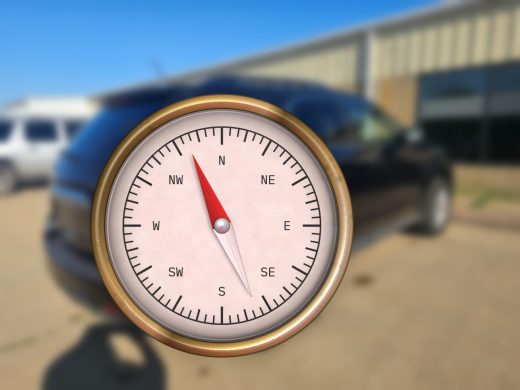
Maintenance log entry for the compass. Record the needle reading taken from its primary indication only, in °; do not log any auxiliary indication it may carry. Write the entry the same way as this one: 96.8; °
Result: 337.5; °
